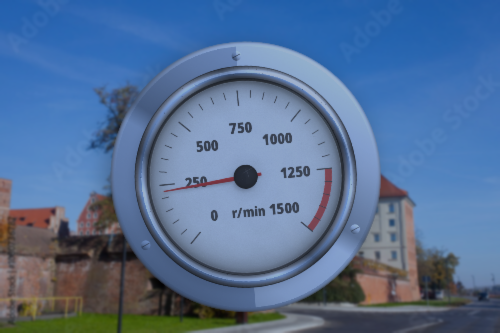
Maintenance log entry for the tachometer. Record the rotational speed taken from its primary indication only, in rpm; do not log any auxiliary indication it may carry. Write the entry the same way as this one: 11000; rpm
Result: 225; rpm
